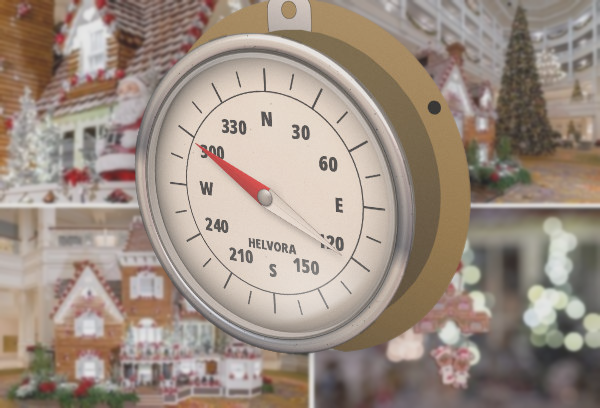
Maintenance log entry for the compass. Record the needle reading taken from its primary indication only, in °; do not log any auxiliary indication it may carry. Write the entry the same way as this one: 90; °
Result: 300; °
